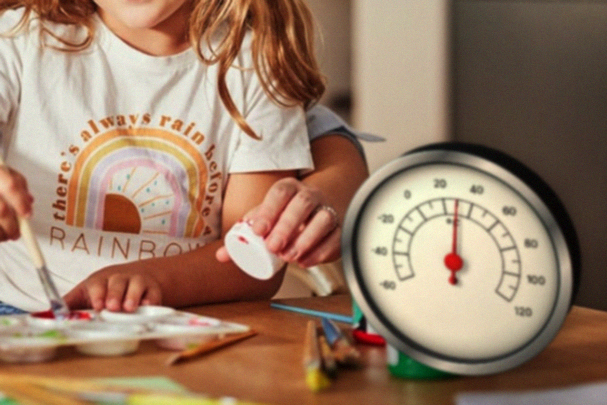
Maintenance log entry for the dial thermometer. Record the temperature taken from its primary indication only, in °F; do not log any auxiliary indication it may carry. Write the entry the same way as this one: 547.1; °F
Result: 30; °F
